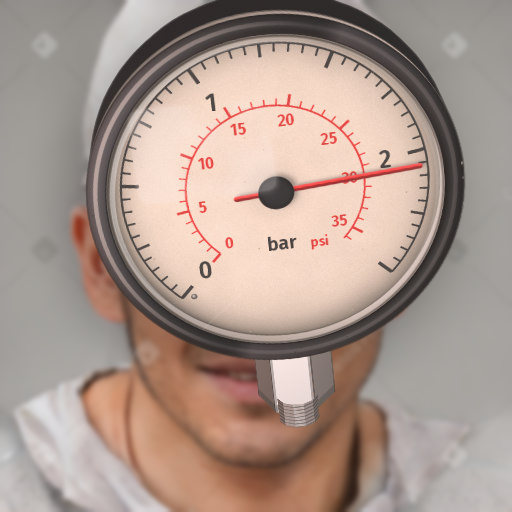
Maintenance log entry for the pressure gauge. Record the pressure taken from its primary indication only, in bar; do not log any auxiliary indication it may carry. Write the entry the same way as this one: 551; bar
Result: 2.05; bar
